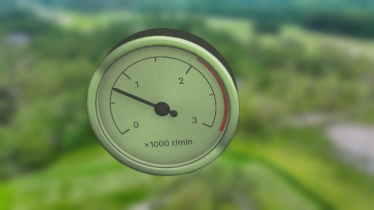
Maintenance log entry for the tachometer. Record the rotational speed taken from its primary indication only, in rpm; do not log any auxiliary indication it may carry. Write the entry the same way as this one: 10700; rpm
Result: 750; rpm
